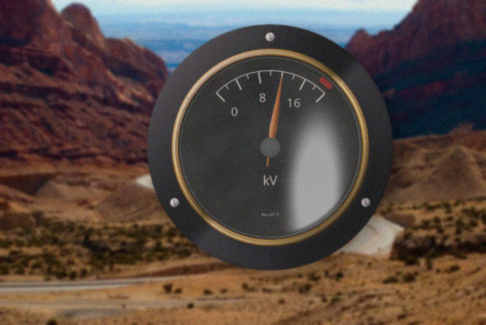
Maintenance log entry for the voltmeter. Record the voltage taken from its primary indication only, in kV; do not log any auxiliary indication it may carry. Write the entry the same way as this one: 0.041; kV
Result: 12; kV
